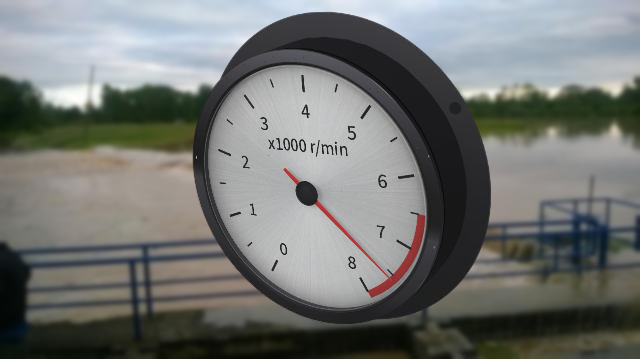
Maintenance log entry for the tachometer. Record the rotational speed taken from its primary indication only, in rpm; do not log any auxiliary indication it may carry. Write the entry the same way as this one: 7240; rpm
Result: 7500; rpm
